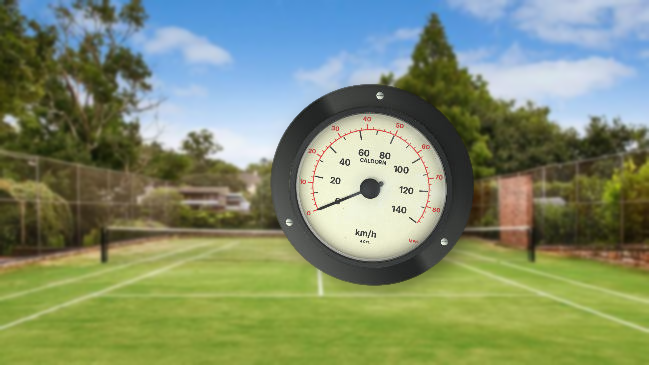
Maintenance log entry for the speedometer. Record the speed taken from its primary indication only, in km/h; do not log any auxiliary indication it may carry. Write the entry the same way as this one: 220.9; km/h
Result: 0; km/h
